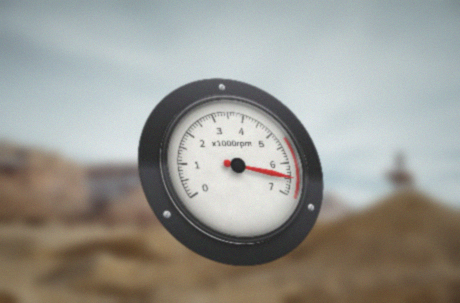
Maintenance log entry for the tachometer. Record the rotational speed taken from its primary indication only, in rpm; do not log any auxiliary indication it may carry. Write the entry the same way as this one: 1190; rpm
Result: 6500; rpm
